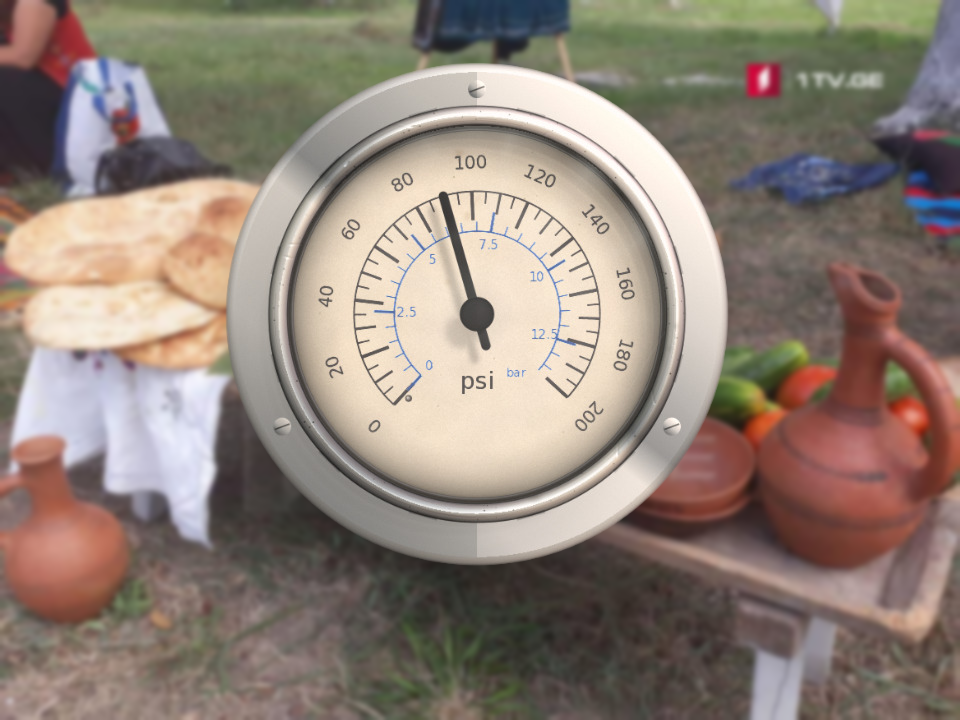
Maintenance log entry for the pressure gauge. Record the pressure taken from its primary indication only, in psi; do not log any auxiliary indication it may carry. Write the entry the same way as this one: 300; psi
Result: 90; psi
